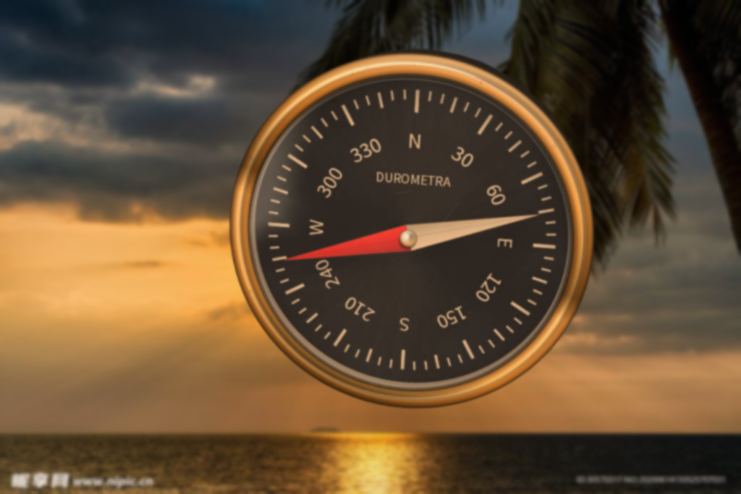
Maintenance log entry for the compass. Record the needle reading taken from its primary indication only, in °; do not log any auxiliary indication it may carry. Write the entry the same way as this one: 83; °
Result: 255; °
